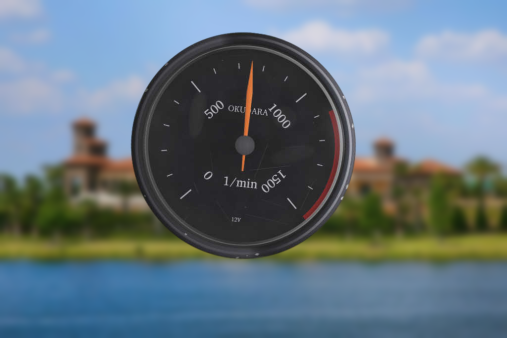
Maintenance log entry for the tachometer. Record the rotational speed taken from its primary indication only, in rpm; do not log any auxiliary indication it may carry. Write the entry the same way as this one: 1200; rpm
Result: 750; rpm
